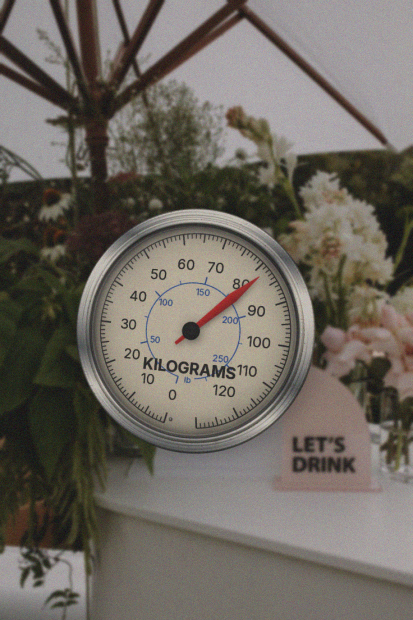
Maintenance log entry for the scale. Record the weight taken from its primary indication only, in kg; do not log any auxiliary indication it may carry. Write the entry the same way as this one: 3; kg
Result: 82; kg
